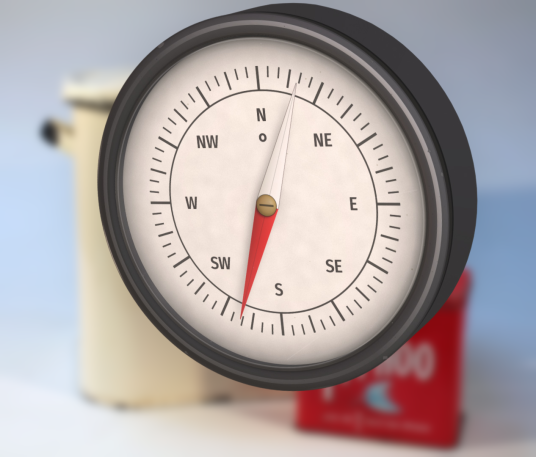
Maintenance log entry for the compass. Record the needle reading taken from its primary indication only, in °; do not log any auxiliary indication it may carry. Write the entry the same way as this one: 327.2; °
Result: 200; °
